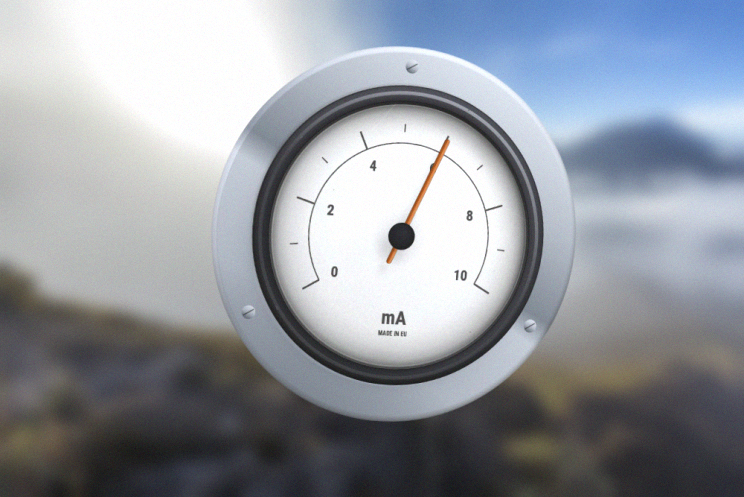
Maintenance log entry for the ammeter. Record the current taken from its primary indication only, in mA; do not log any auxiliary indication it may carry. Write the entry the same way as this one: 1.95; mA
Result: 6; mA
